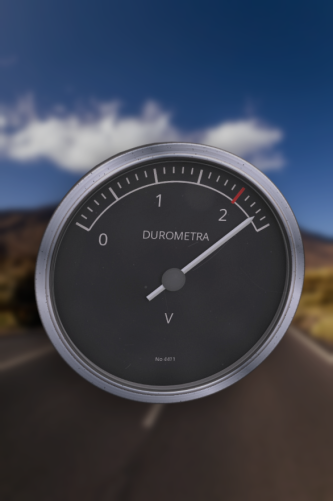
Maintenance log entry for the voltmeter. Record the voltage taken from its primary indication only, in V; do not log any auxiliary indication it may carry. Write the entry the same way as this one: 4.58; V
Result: 2.3; V
